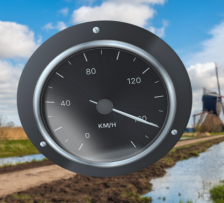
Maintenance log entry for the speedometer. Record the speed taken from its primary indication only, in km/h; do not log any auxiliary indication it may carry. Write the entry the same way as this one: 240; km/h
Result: 160; km/h
